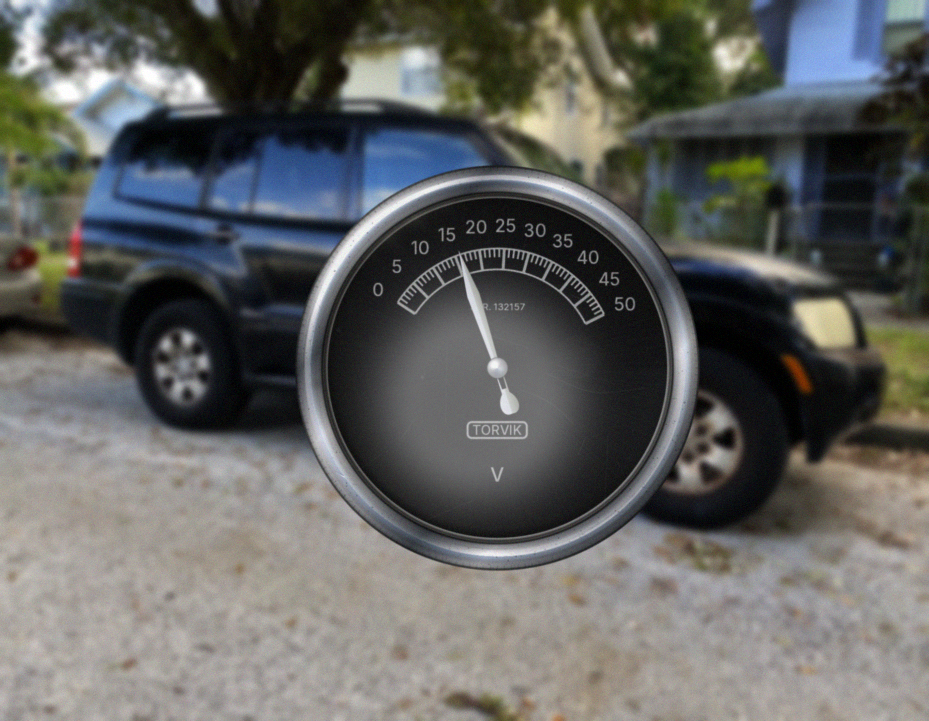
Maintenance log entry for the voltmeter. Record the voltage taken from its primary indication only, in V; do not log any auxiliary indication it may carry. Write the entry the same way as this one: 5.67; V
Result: 16; V
